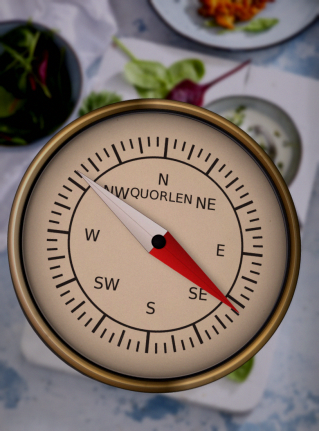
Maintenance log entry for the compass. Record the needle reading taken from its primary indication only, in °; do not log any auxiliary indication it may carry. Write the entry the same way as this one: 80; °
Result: 125; °
